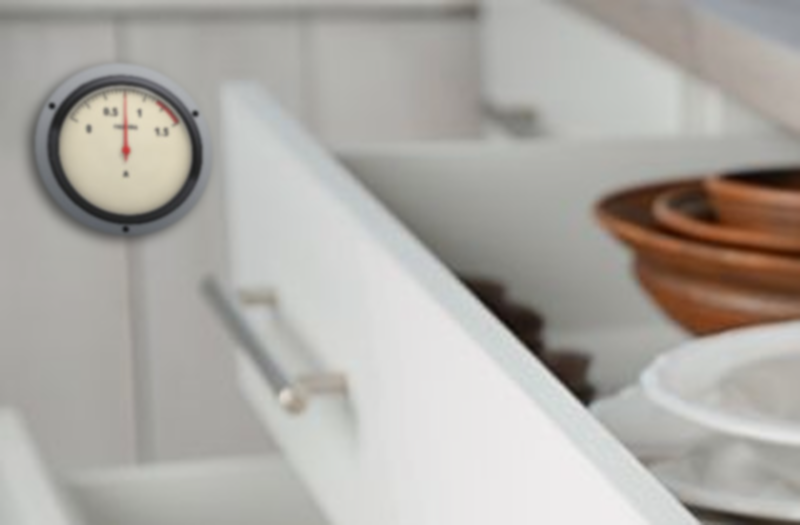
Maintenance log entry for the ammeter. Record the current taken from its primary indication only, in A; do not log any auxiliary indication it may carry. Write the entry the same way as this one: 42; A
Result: 0.75; A
